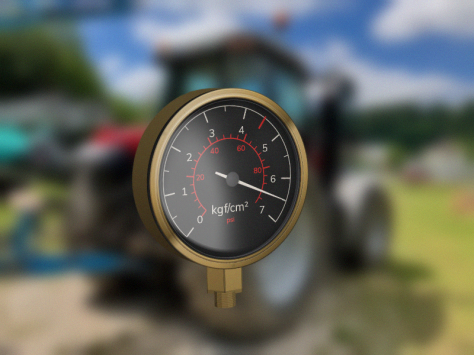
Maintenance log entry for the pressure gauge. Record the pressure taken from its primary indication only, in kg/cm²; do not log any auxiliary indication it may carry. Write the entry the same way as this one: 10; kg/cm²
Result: 6.5; kg/cm²
